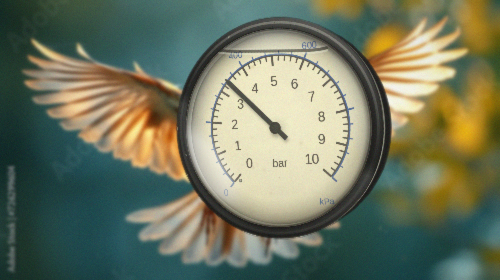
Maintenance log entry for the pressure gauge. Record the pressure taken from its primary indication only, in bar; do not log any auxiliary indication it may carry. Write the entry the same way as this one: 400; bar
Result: 3.4; bar
